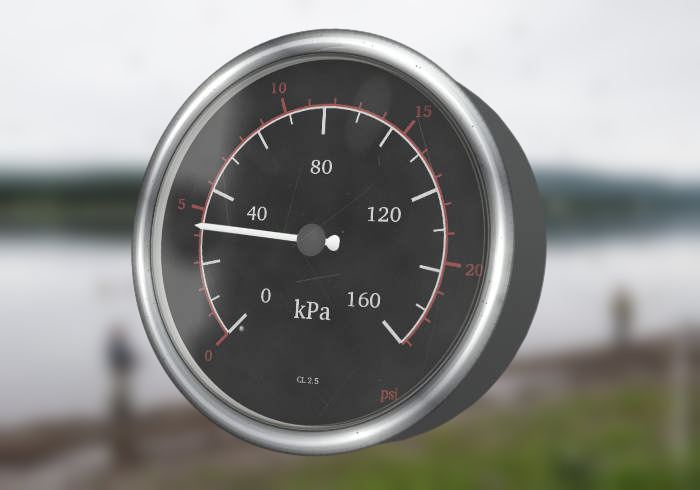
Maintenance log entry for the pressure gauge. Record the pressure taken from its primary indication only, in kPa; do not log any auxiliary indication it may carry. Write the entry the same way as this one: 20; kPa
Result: 30; kPa
